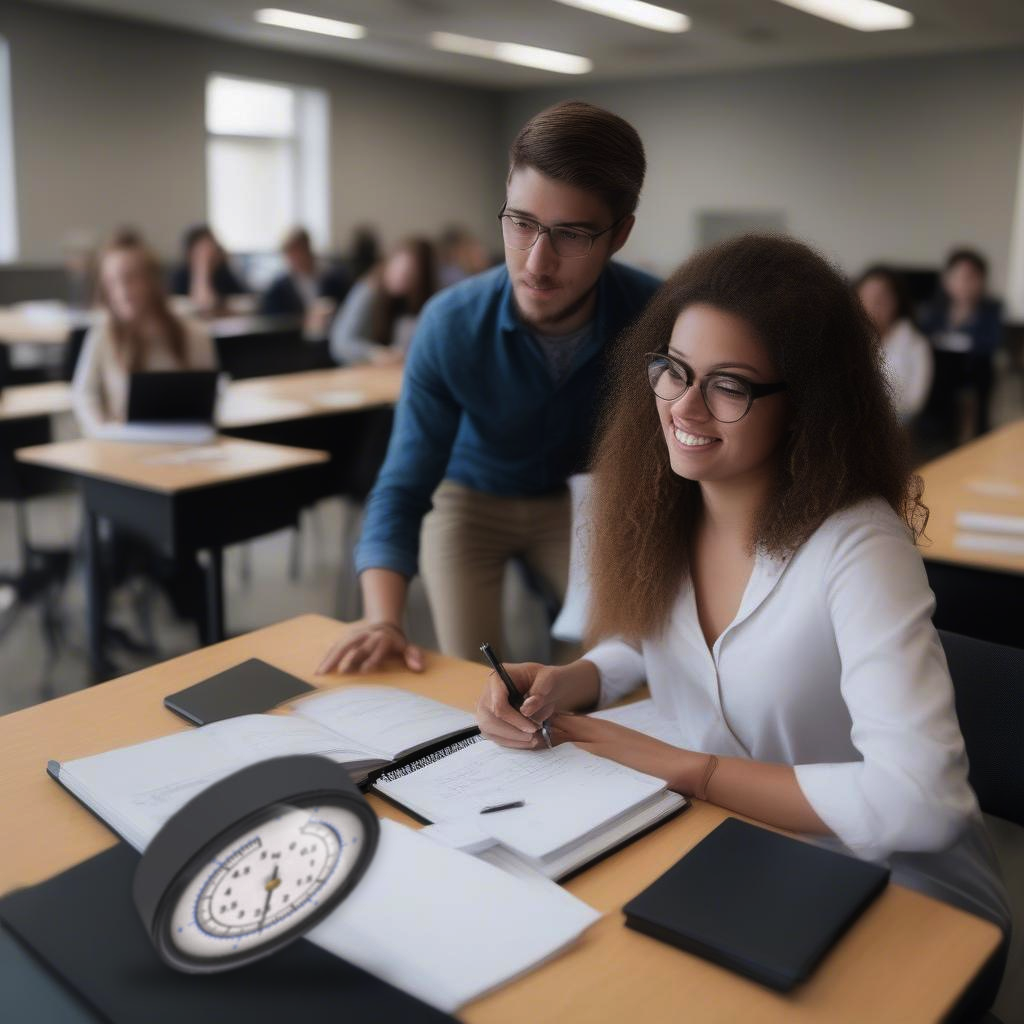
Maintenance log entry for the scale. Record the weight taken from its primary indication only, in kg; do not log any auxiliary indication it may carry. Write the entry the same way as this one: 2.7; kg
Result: 2.5; kg
